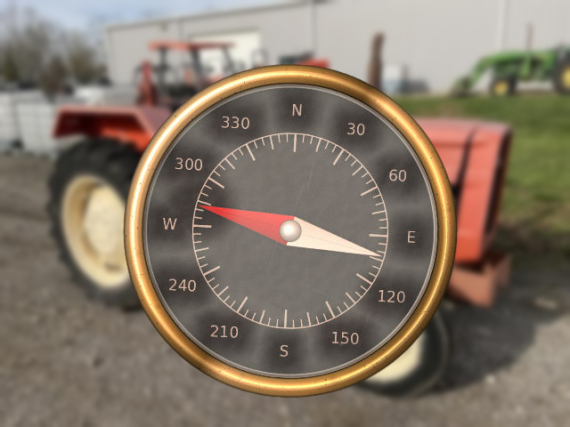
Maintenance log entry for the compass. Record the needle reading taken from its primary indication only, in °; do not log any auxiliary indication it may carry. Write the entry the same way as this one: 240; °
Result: 282.5; °
